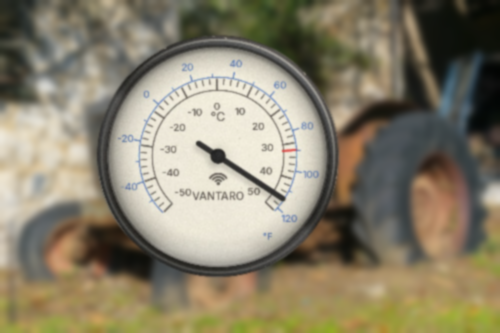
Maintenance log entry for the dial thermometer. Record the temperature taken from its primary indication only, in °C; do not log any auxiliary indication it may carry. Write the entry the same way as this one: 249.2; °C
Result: 46; °C
